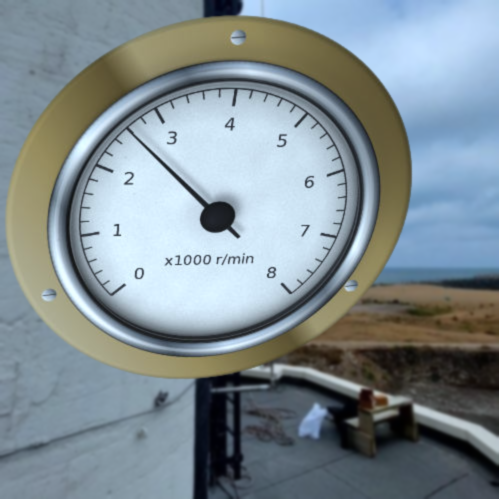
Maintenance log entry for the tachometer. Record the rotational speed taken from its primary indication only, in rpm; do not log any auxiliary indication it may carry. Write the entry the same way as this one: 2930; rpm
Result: 2600; rpm
